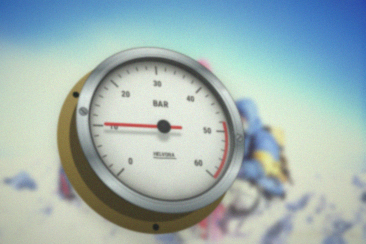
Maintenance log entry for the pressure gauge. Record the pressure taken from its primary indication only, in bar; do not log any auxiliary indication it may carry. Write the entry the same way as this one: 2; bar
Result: 10; bar
